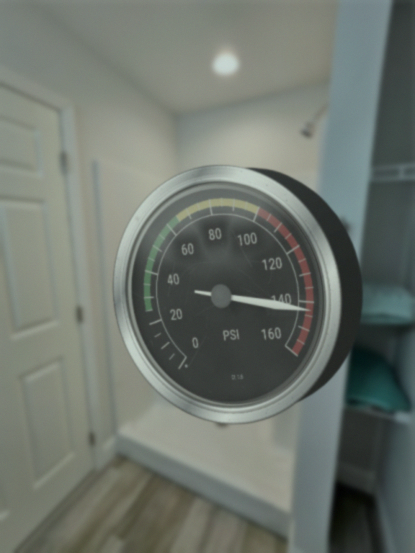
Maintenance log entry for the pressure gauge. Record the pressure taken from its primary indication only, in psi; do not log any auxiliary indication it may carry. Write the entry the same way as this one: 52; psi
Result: 142.5; psi
